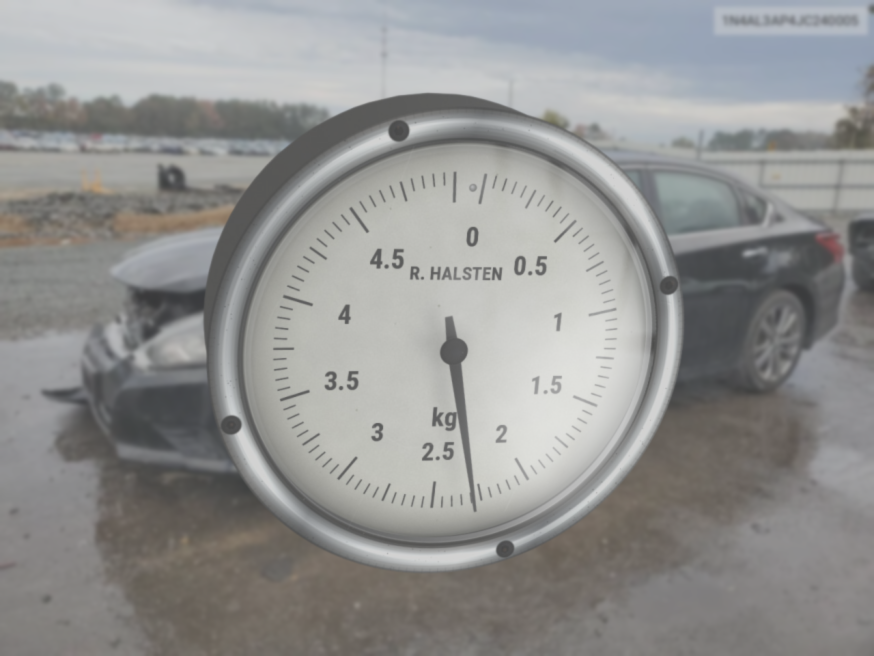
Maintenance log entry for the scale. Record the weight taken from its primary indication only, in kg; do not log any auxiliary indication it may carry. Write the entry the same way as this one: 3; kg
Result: 2.3; kg
